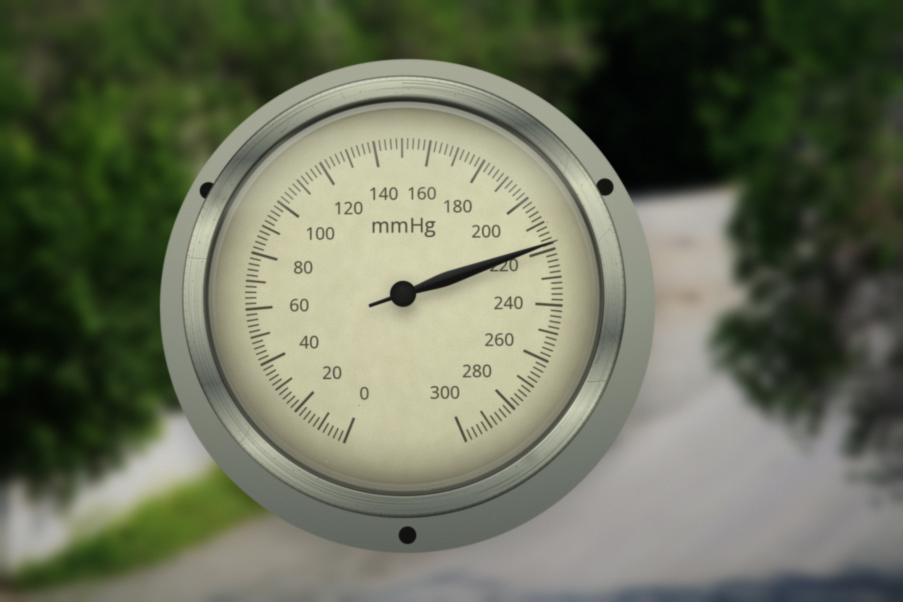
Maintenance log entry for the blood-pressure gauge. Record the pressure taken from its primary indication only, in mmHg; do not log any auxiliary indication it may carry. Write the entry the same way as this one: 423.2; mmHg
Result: 218; mmHg
